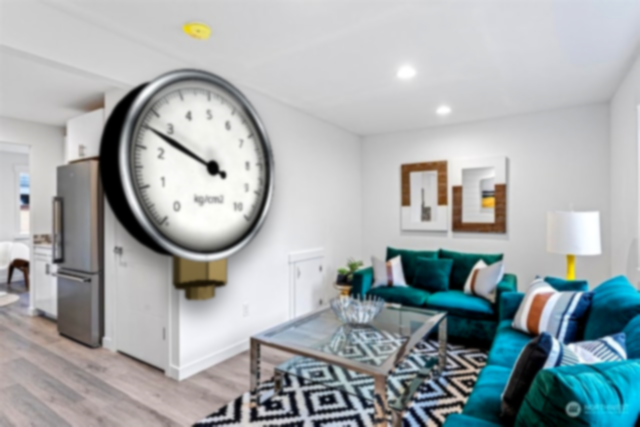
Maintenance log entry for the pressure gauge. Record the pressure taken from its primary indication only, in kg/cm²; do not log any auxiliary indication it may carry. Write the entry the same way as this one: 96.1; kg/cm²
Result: 2.5; kg/cm²
